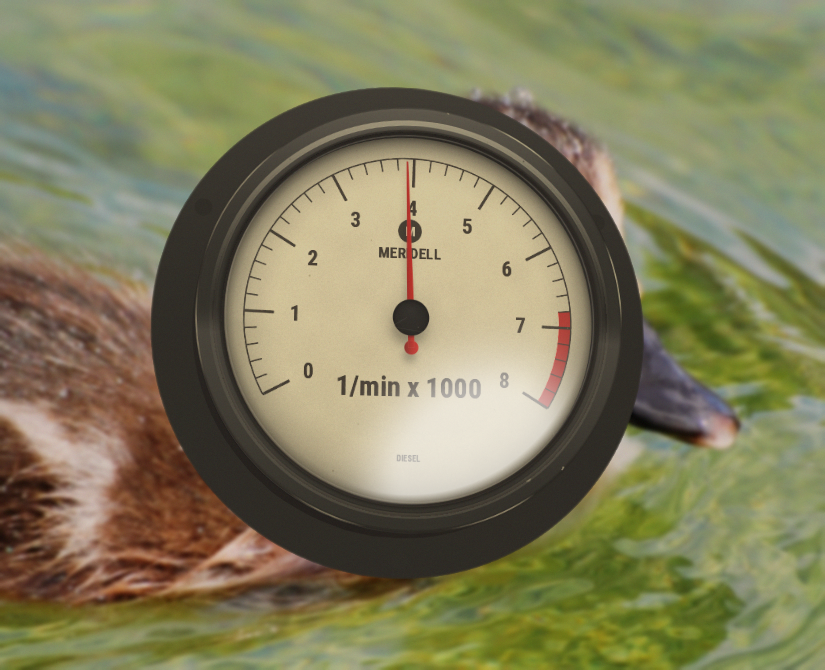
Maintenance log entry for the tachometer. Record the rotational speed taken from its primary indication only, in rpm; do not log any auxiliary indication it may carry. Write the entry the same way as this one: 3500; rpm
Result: 3900; rpm
